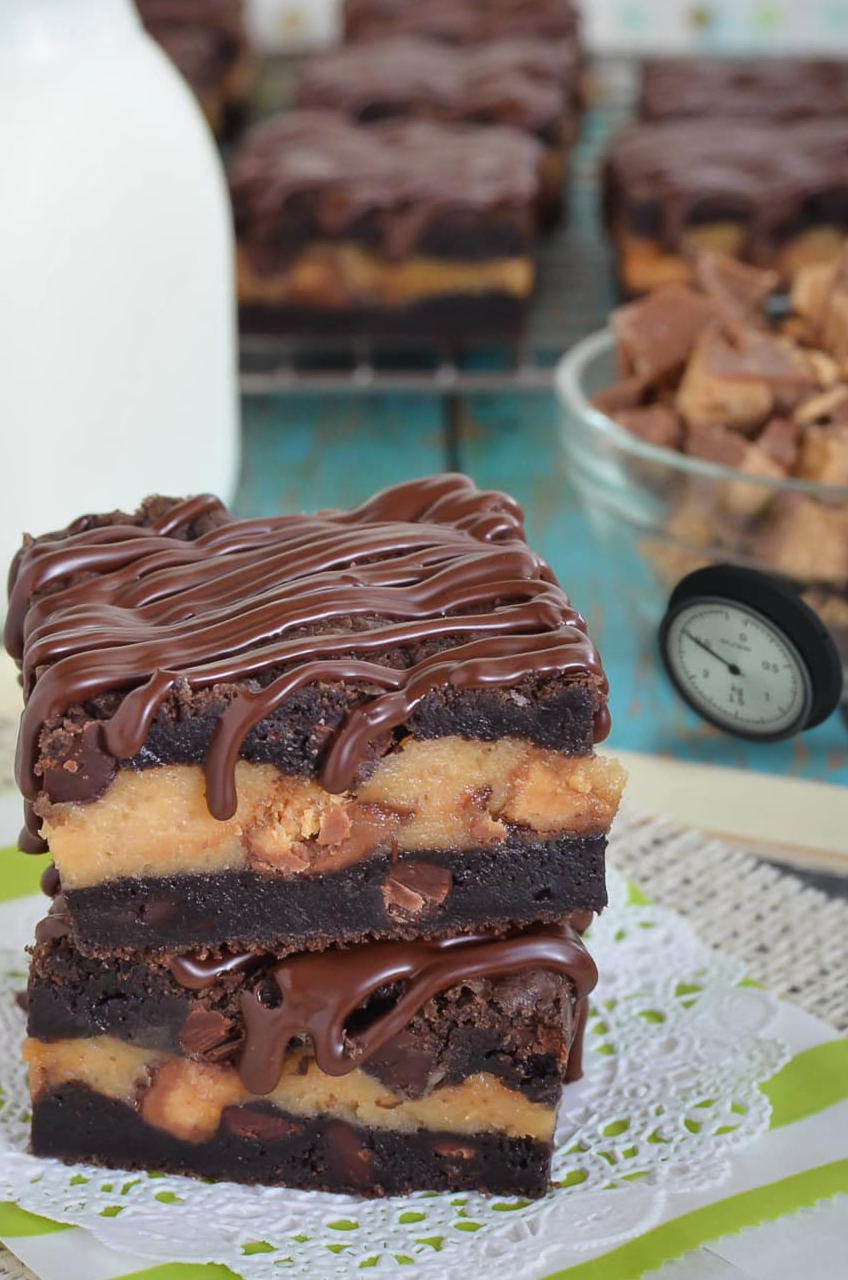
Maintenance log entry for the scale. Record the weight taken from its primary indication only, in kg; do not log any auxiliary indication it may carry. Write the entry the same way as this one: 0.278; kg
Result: 2.5; kg
